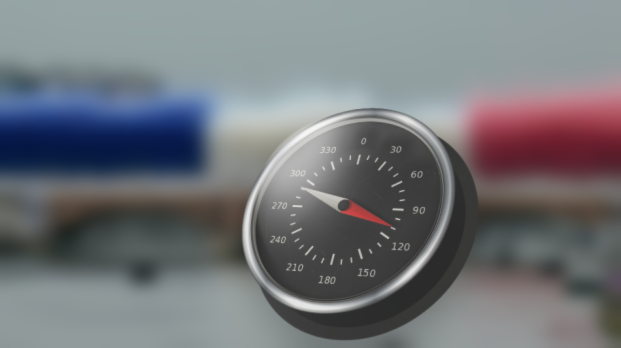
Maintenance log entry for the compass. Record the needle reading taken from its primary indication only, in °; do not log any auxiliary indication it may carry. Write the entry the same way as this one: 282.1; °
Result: 110; °
